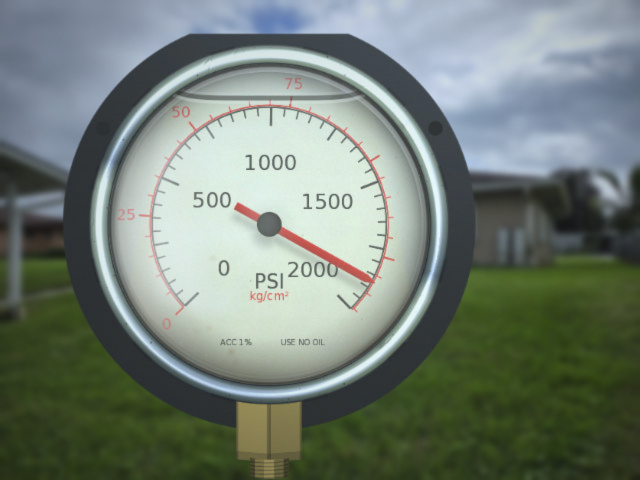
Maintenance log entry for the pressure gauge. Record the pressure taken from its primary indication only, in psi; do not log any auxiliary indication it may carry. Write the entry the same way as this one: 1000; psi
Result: 1875; psi
